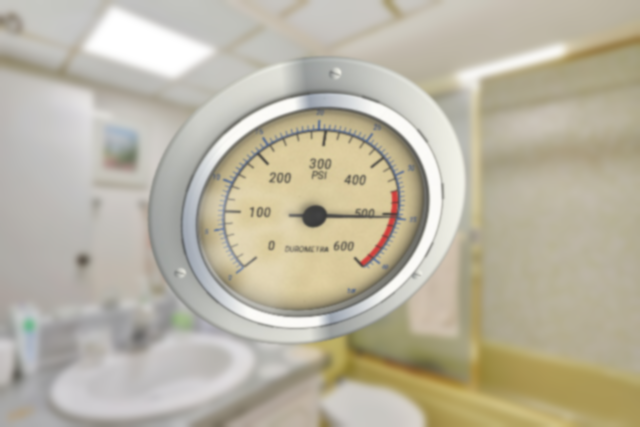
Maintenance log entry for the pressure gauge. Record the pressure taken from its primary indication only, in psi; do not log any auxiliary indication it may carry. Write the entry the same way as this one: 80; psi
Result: 500; psi
